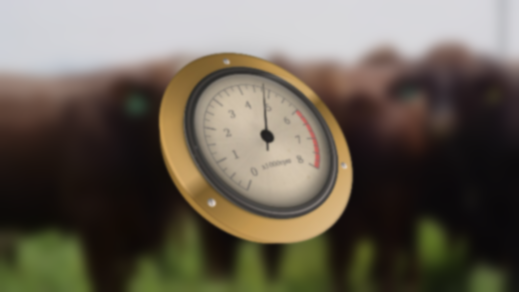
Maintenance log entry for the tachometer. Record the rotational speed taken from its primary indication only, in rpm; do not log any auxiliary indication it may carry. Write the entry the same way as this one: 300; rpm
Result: 4750; rpm
